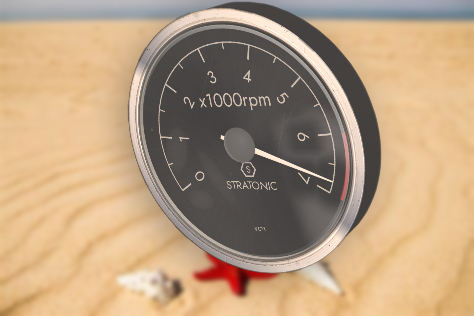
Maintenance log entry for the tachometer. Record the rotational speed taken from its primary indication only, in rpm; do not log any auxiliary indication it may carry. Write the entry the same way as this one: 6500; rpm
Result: 6750; rpm
